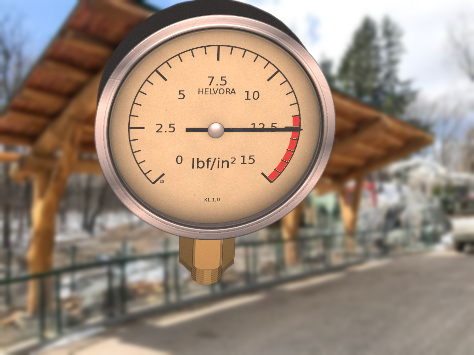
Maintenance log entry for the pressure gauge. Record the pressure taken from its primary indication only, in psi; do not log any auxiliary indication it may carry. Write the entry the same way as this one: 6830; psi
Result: 12.5; psi
